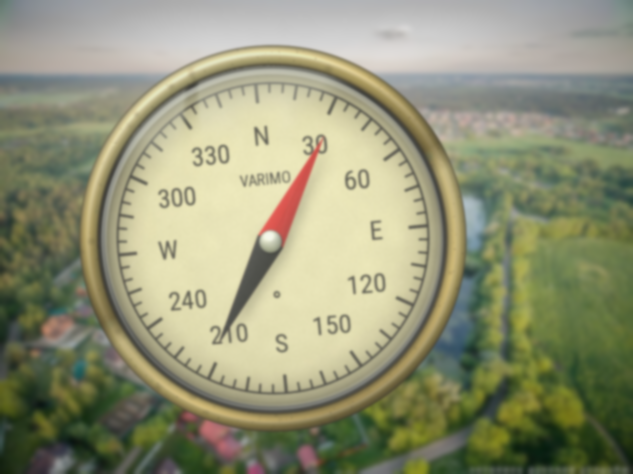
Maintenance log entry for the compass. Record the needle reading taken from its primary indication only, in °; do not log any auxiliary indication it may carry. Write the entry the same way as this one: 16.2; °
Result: 32.5; °
